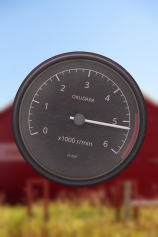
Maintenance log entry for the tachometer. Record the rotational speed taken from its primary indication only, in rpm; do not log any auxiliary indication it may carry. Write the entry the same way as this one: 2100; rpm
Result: 5200; rpm
